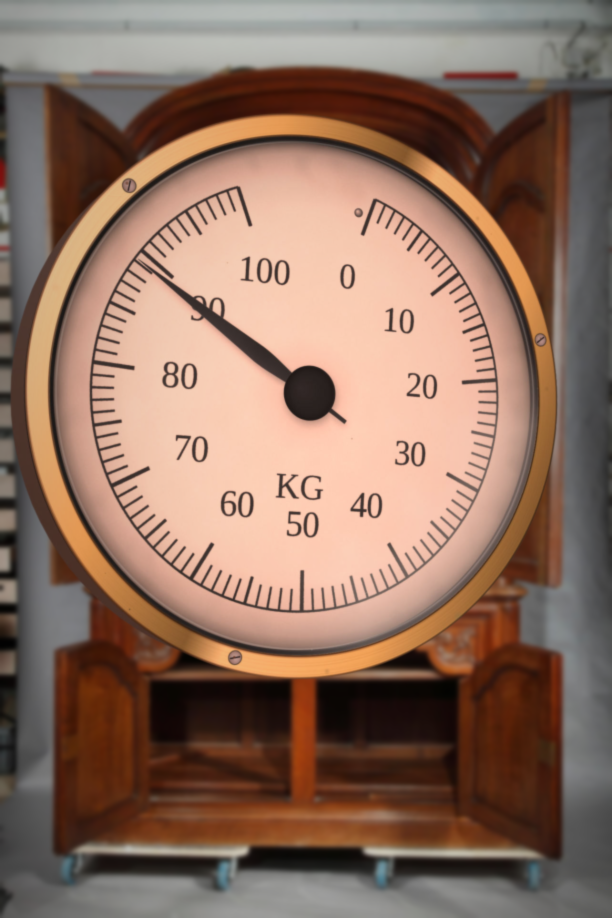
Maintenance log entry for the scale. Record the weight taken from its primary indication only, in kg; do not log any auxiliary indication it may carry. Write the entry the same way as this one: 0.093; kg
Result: 89; kg
